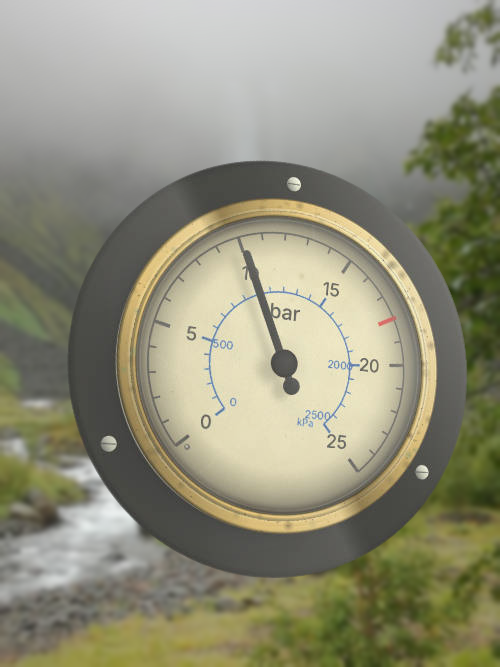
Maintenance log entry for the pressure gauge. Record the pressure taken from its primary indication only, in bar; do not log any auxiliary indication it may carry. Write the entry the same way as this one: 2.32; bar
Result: 10; bar
